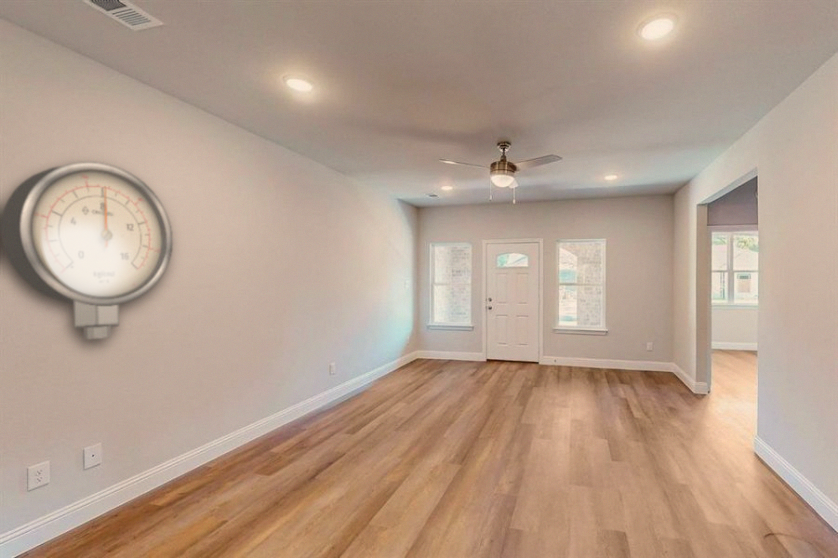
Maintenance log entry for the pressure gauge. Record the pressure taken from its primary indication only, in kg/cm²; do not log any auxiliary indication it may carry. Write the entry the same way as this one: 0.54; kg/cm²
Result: 8; kg/cm²
